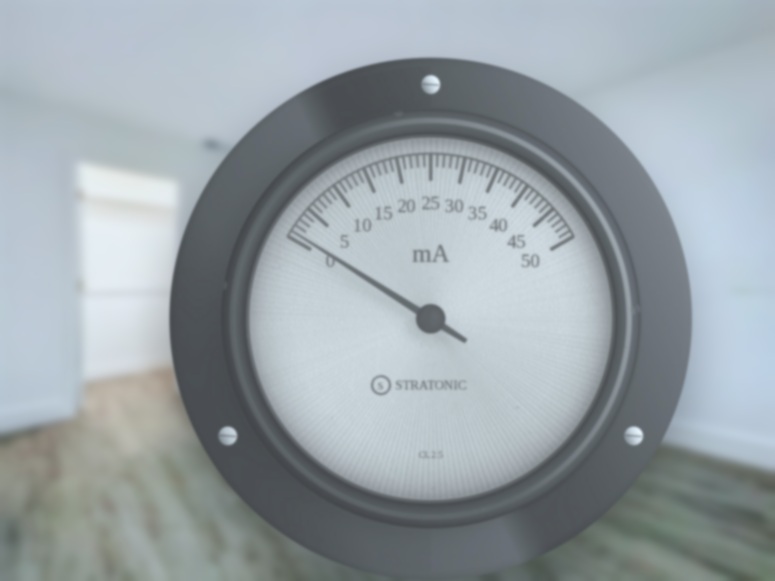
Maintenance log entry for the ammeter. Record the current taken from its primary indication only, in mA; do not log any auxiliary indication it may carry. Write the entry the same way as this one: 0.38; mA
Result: 1; mA
